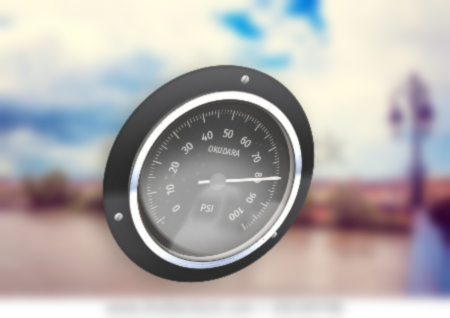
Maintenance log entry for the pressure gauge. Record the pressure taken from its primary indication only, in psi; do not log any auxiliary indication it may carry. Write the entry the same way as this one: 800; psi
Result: 80; psi
